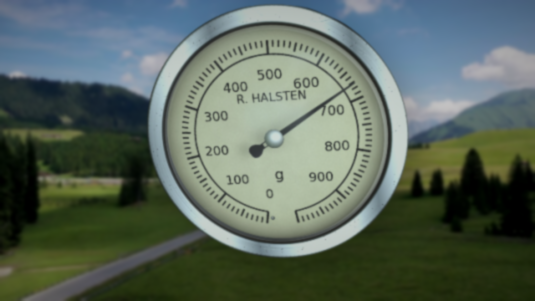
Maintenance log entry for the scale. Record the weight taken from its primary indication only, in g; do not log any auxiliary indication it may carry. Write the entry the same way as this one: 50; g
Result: 670; g
